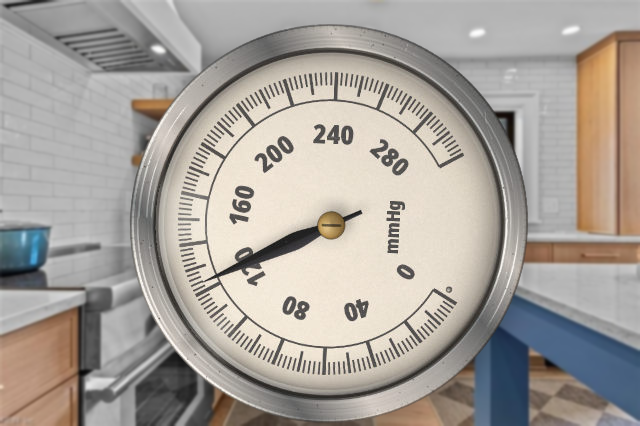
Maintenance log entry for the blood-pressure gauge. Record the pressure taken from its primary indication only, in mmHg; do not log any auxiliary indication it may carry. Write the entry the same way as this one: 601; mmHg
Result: 124; mmHg
